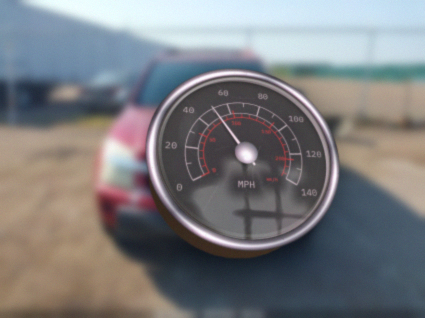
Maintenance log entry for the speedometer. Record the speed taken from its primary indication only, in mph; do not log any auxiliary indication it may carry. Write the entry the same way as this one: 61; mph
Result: 50; mph
